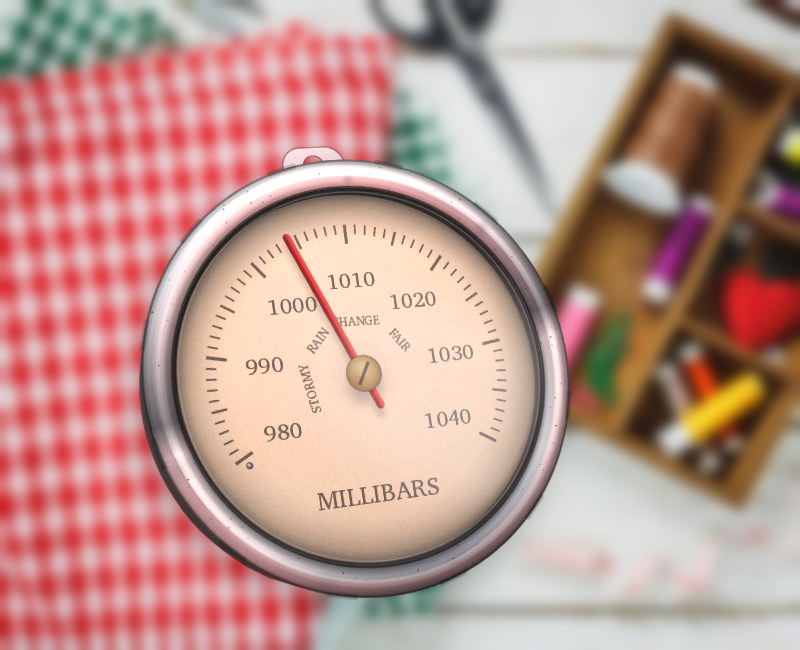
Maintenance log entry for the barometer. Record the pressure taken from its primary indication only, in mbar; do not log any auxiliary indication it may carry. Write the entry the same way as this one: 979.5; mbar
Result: 1004; mbar
